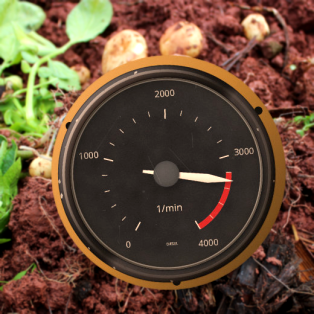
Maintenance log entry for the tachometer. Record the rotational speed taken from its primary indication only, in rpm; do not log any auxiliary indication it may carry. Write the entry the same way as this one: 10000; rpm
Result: 3300; rpm
